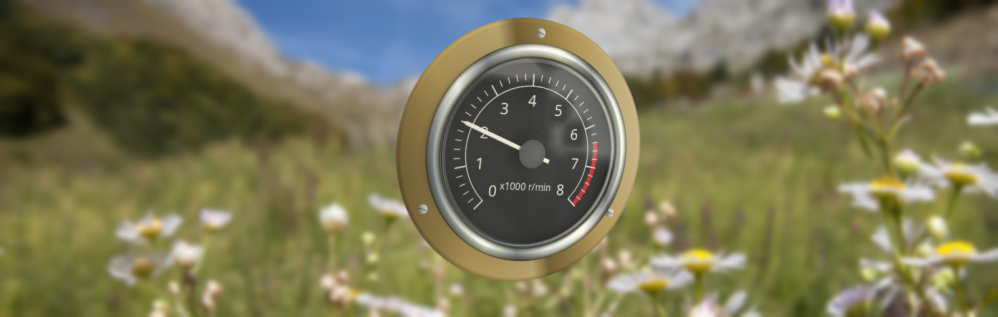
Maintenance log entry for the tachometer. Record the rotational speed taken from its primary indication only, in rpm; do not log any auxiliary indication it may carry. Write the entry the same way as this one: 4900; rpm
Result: 2000; rpm
